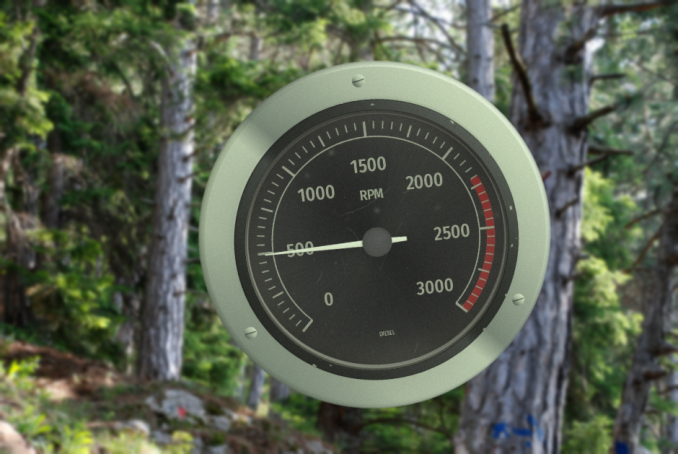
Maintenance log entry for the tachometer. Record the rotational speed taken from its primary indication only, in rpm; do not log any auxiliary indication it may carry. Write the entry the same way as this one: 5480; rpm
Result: 500; rpm
